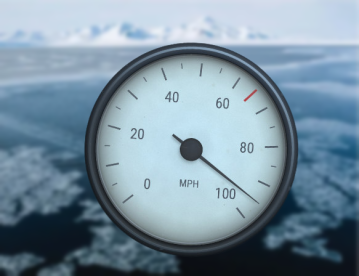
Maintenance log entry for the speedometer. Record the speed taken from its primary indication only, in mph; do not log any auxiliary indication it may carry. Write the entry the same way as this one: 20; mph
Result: 95; mph
